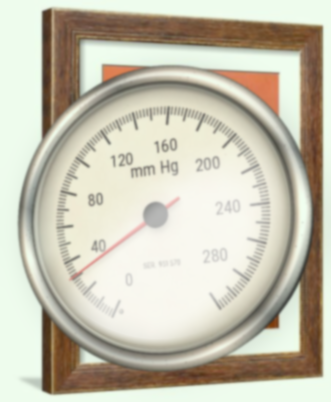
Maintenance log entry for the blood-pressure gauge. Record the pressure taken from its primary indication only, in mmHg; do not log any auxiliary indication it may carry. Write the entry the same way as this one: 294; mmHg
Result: 30; mmHg
